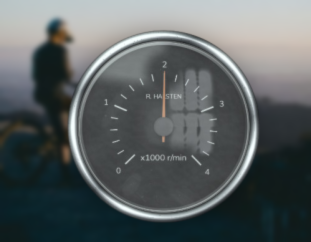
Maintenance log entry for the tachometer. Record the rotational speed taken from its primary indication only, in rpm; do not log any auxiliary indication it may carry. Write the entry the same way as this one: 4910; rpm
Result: 2000; rpm
